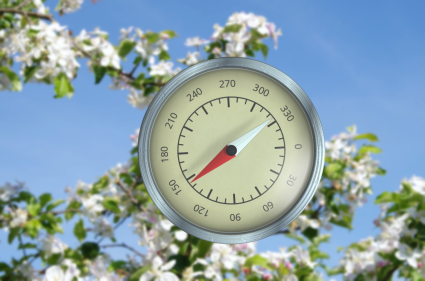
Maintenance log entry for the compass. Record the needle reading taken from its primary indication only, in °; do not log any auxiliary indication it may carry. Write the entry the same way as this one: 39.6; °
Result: 145; °
